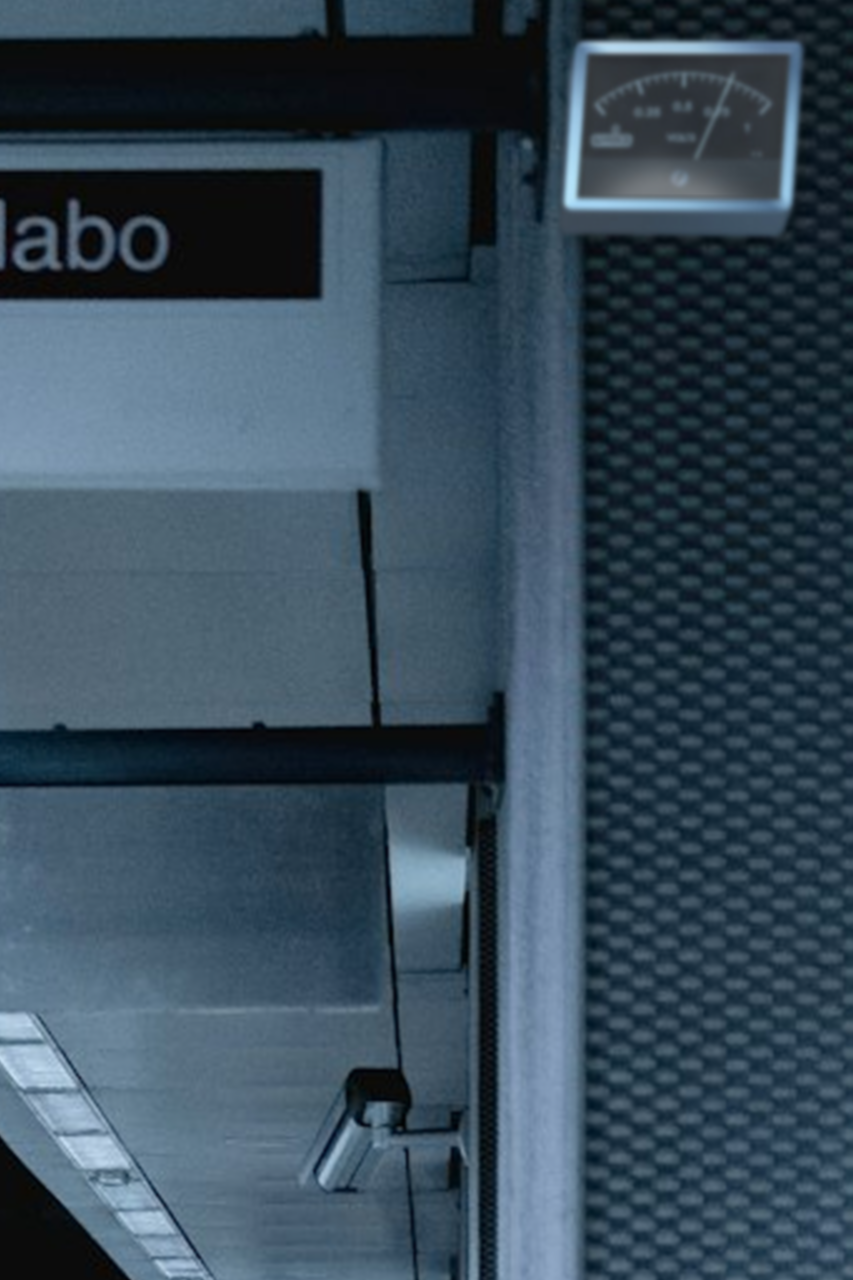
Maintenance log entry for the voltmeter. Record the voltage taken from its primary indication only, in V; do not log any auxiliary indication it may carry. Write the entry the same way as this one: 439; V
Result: 0.75; V
